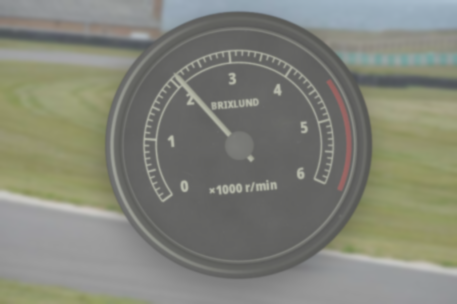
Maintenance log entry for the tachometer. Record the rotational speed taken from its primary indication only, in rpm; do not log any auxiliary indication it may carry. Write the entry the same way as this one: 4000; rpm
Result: 2100; rpm
